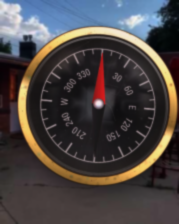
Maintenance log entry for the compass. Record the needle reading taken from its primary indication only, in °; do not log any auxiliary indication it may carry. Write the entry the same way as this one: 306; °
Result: 0; °
